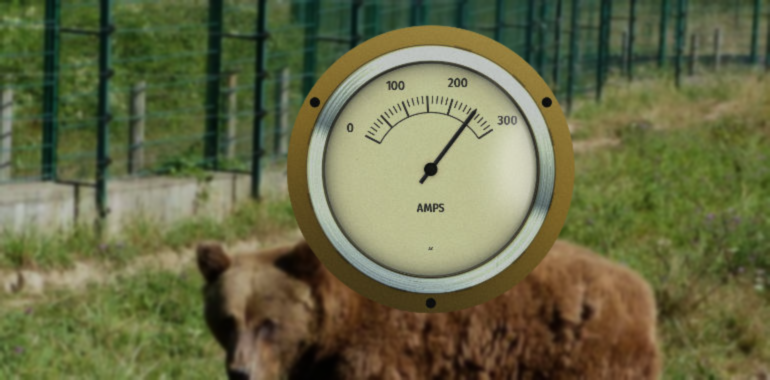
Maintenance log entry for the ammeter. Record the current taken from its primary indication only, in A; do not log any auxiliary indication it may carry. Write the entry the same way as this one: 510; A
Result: 250; A
